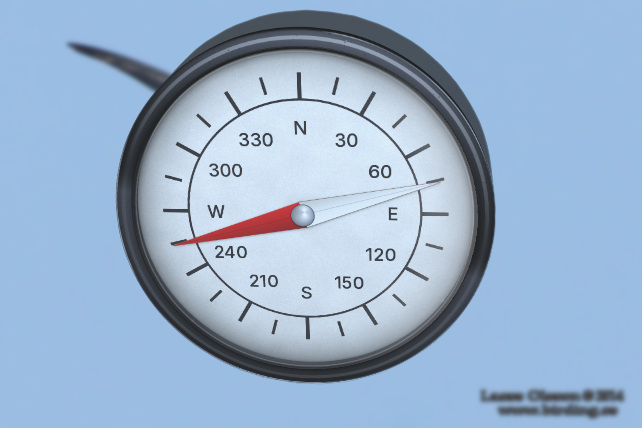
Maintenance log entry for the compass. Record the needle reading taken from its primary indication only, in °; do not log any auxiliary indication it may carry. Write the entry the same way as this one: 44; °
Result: 255; °
